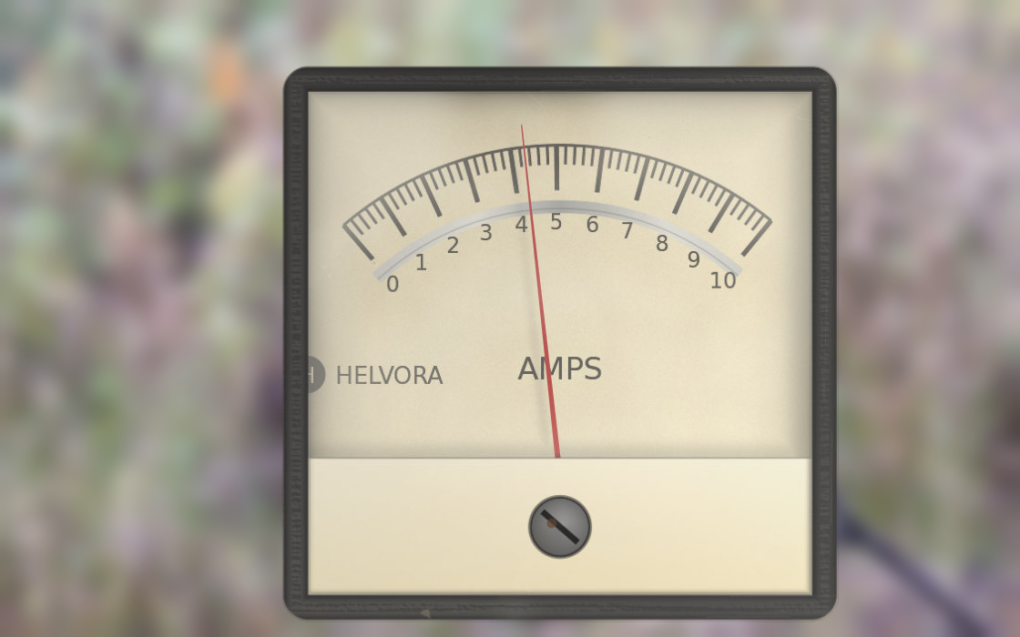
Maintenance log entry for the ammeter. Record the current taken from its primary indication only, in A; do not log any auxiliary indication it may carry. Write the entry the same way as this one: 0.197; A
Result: 4.3; A
